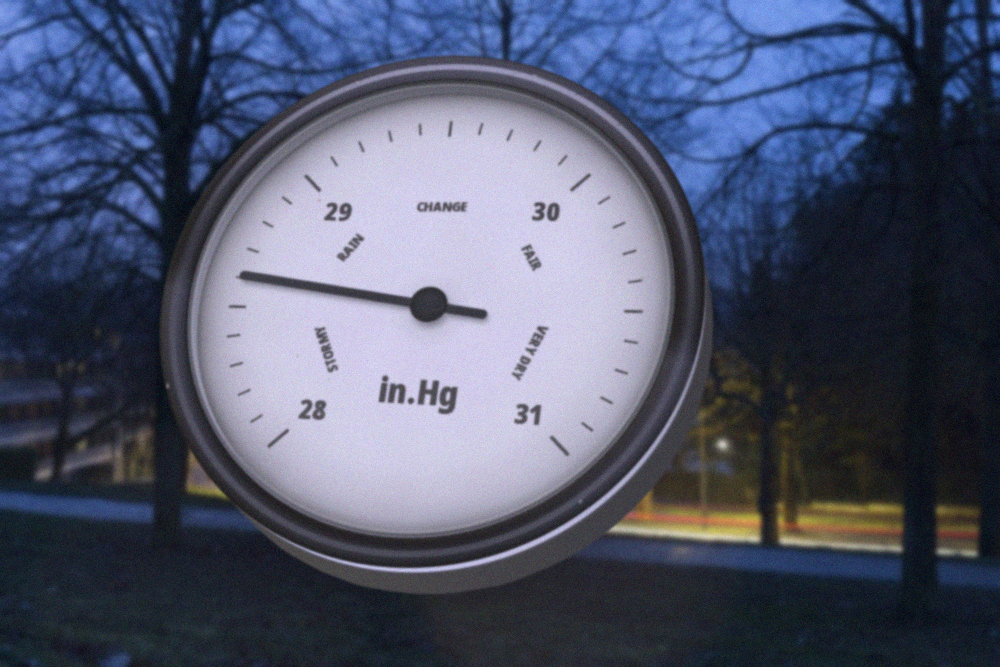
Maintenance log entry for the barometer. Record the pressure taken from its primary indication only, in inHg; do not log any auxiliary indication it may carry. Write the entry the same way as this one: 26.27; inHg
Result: 28.6; inHg
